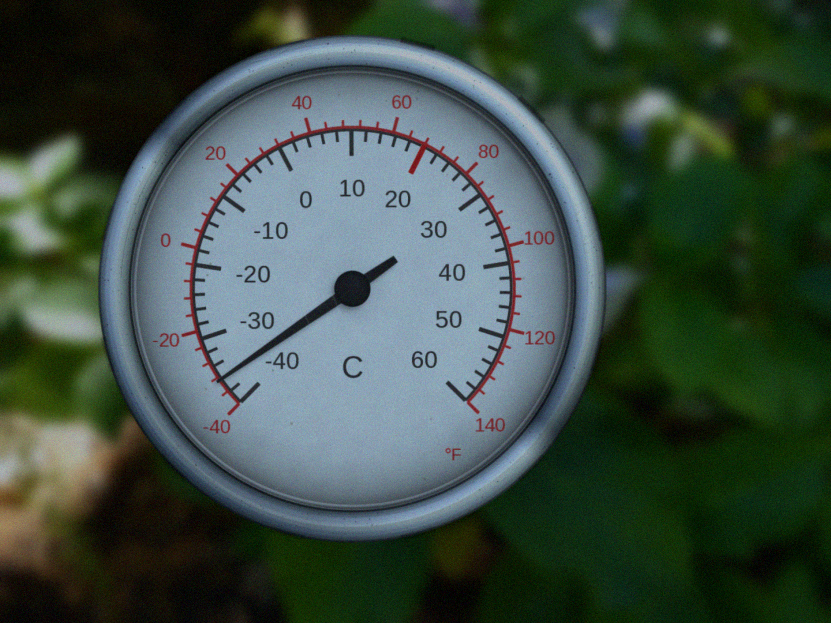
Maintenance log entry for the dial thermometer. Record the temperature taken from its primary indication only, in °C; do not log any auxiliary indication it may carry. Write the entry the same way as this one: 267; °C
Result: -36; °C
